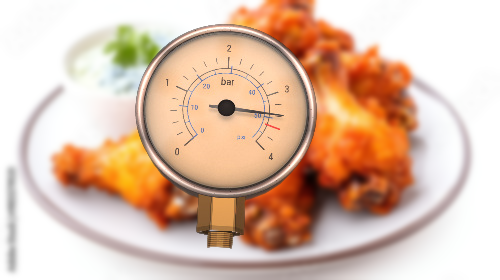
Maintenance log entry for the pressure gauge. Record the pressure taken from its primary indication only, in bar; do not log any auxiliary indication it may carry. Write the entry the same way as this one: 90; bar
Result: 3.4; bar
